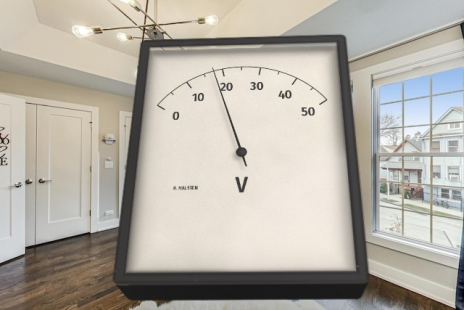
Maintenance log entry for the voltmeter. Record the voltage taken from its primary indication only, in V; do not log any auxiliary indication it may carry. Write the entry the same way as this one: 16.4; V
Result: 17.5; V
